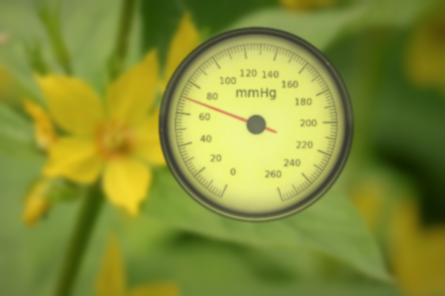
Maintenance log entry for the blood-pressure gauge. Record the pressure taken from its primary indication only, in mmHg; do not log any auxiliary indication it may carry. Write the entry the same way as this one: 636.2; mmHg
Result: 70; mmHg
